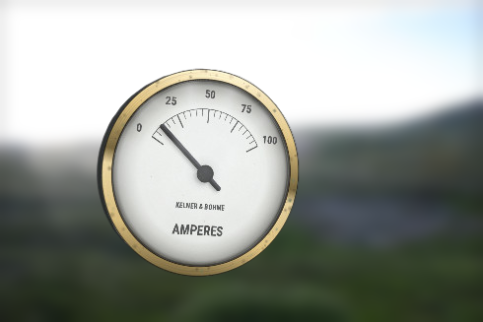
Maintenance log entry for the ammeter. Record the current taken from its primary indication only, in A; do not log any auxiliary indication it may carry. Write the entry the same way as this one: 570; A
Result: 10; A
